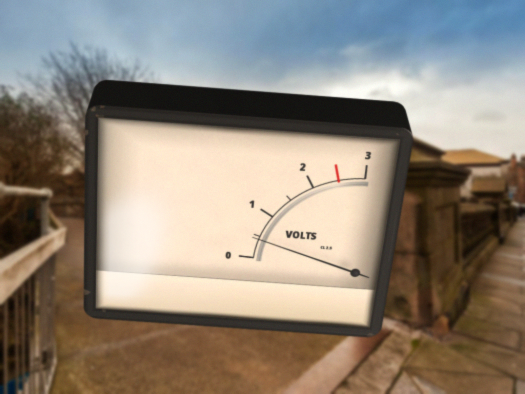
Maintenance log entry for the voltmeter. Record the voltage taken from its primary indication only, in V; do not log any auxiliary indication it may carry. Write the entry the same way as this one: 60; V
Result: 0.5; V
